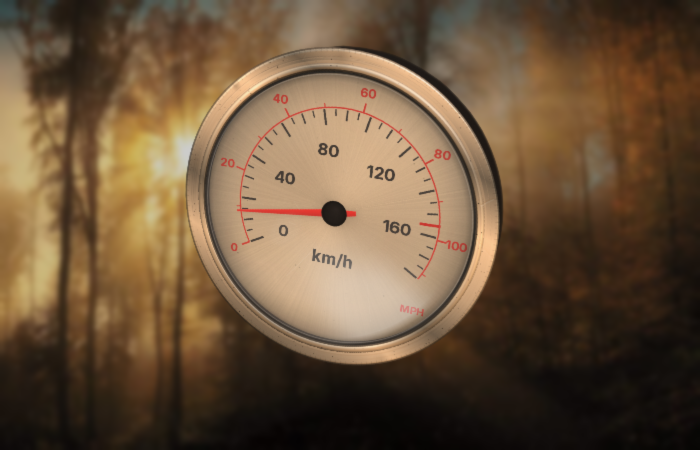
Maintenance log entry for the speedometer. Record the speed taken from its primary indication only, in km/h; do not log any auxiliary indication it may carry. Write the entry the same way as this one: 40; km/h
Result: 15; km/h
